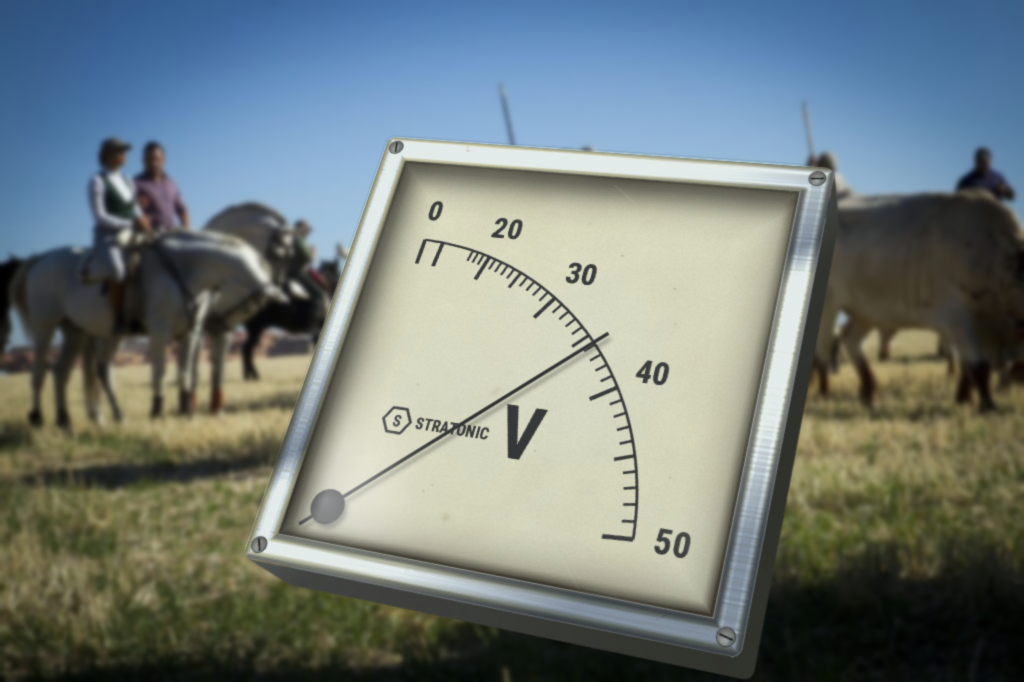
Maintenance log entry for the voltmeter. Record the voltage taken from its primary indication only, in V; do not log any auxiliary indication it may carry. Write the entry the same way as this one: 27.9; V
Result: 36; V
